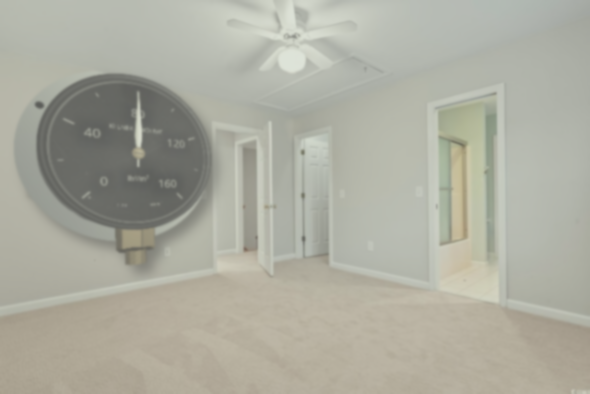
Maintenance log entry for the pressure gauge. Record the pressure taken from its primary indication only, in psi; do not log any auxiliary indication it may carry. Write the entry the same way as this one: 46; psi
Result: 80; psi
